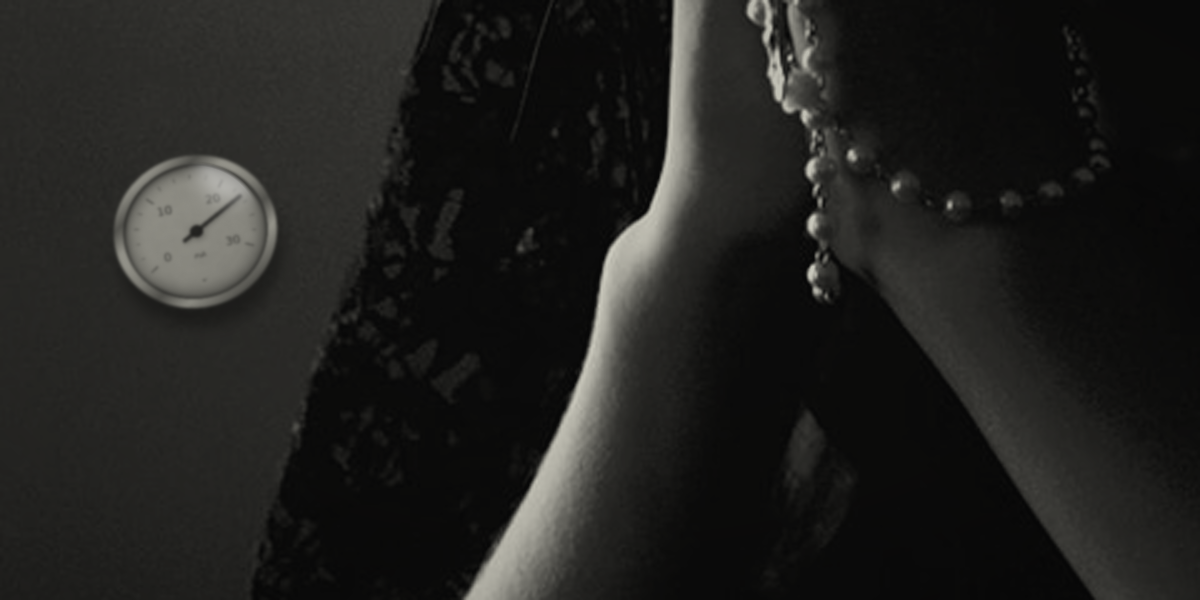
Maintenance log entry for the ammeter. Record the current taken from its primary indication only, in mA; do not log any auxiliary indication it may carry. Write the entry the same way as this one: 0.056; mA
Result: 23; mA
